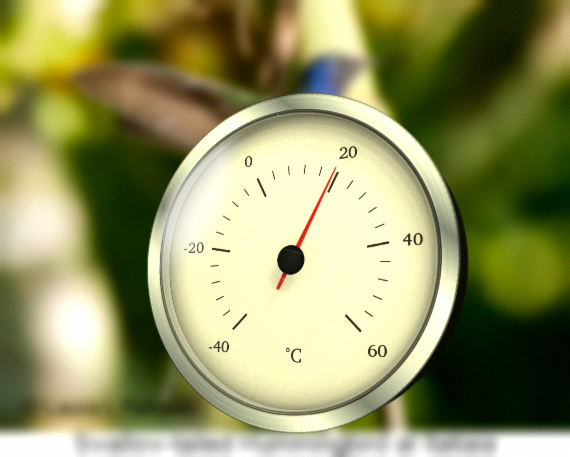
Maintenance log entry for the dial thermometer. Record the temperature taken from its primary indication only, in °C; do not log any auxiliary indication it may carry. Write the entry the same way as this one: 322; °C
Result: 20; °C
